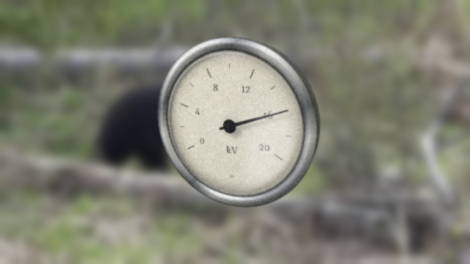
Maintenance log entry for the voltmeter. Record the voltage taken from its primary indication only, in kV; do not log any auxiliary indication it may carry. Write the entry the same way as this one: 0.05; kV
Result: 16; kV
